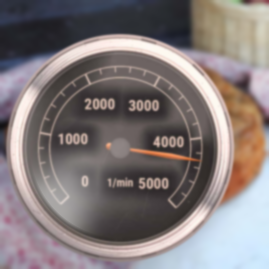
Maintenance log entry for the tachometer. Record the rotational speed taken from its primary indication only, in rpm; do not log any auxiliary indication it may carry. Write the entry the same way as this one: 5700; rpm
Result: 4300; rpm
